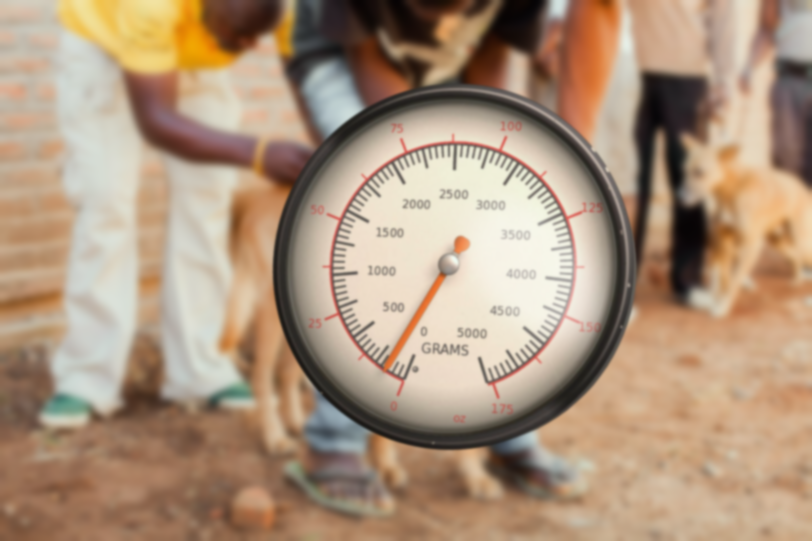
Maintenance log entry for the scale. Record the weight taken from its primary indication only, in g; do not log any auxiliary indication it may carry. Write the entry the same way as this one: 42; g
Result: 150; g
